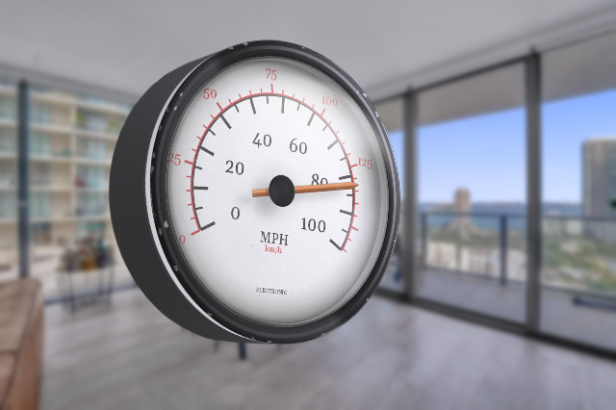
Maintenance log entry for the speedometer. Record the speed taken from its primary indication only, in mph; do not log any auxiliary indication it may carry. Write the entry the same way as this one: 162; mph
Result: 82.5; mph
